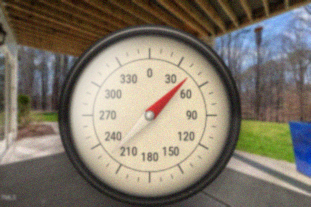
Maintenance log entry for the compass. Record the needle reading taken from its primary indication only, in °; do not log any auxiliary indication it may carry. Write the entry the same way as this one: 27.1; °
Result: 45; °
